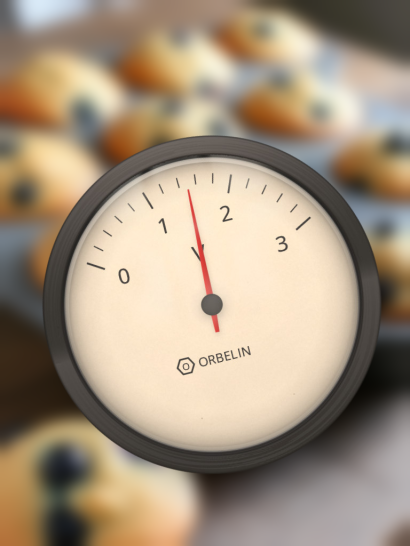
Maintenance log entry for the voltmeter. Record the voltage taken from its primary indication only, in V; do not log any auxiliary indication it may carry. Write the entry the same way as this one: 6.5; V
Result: 1.5; V
